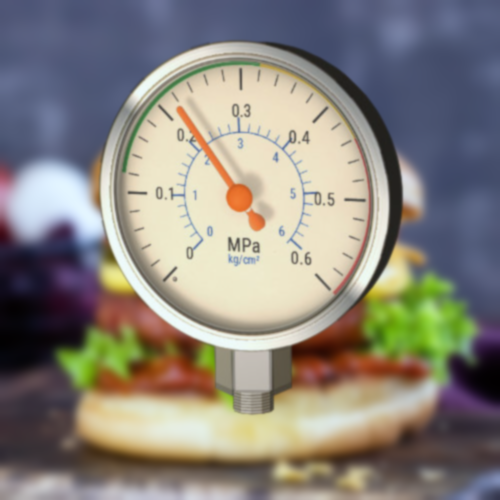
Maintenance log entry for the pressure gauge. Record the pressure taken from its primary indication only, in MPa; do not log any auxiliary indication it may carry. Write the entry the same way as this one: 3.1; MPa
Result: 0.22; MPa
